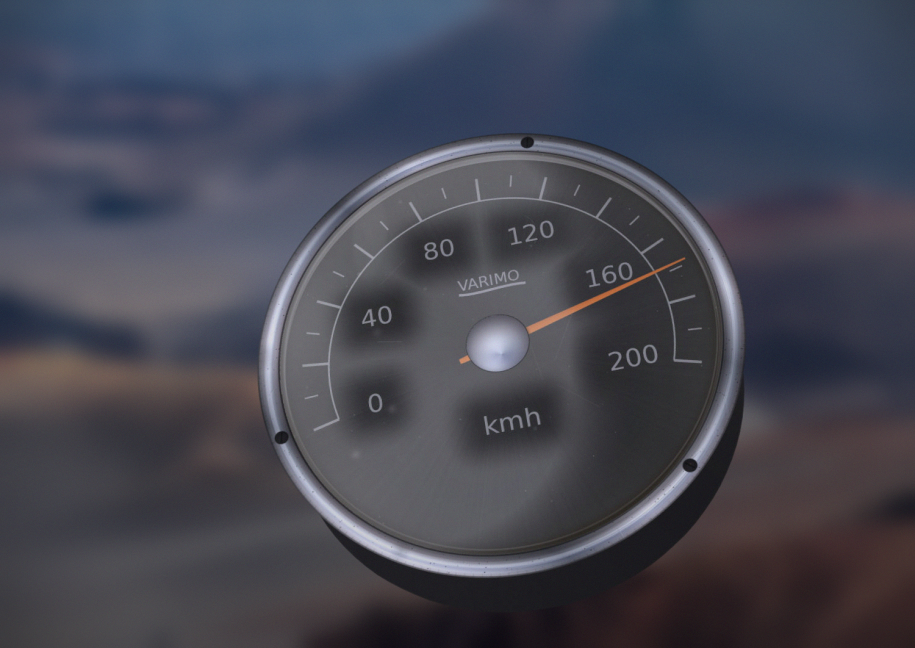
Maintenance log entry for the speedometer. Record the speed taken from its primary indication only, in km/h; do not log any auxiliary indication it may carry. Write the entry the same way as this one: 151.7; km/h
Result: 170; km/h
